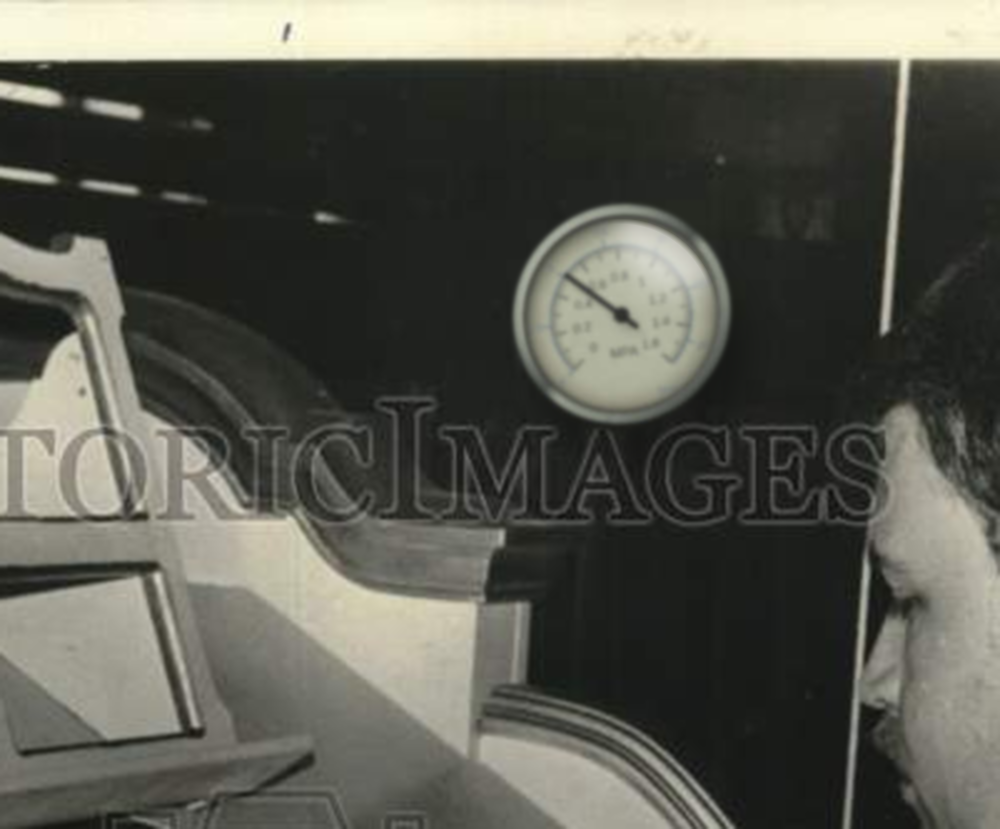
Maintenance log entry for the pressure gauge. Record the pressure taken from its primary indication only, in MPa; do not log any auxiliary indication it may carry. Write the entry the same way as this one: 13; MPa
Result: 0.5; MPa
